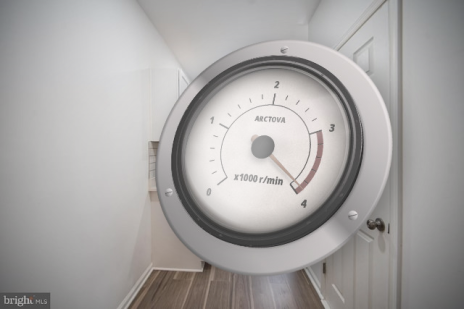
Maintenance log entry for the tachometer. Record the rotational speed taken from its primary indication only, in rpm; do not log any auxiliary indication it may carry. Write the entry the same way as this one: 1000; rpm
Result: 3900; rpm
